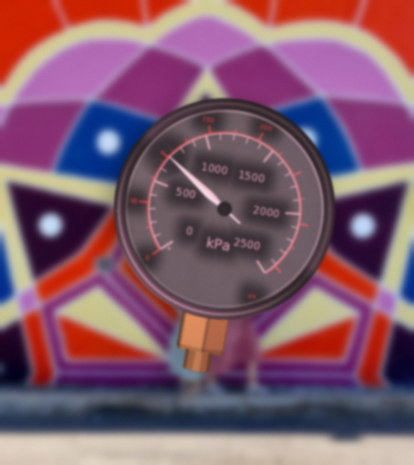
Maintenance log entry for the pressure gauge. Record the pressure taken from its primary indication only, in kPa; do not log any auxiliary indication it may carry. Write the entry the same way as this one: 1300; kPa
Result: 700; kPa
